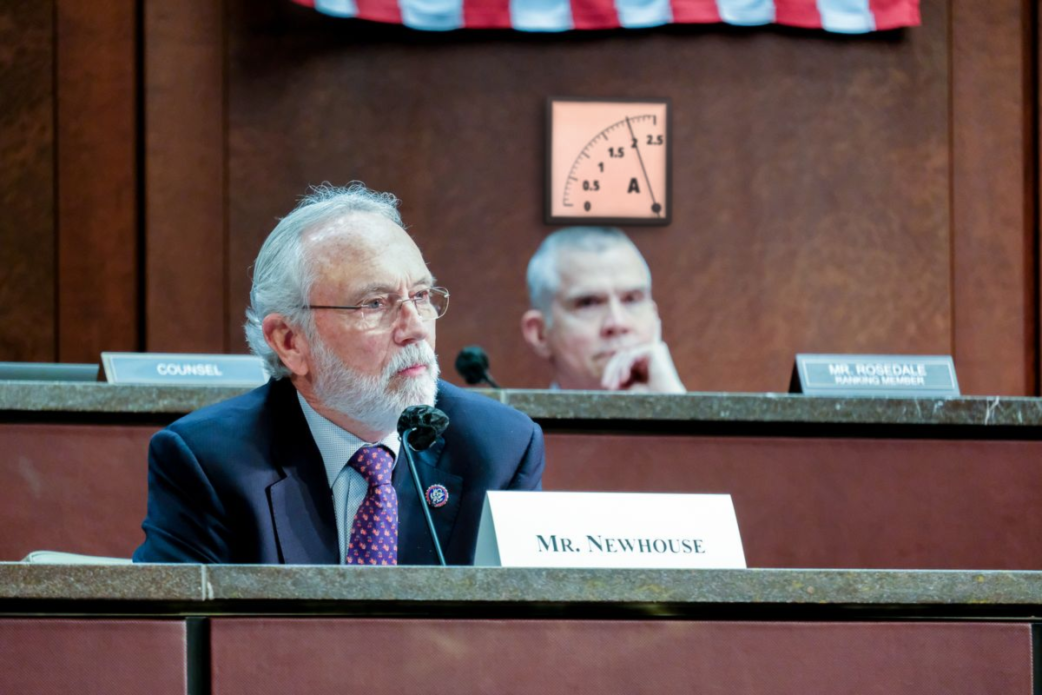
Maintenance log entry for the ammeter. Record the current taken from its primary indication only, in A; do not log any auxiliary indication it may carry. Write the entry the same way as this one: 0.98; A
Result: 2; A
